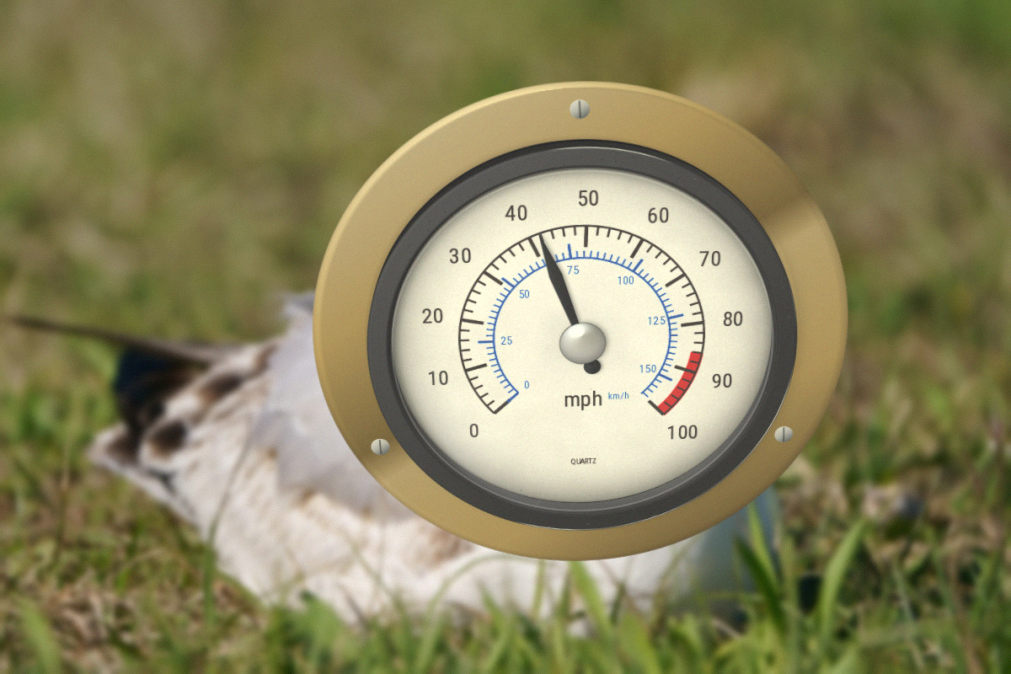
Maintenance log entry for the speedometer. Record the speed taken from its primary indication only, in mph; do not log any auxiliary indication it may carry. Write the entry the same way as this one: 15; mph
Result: 42; mph
